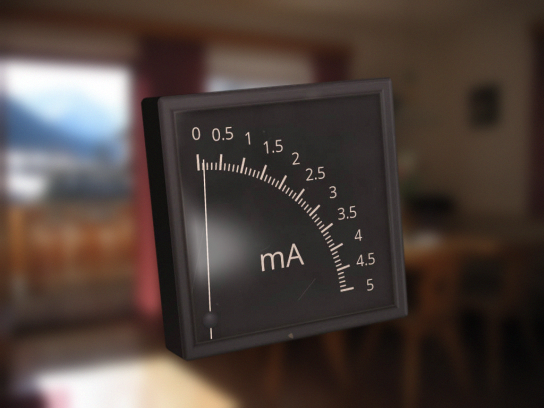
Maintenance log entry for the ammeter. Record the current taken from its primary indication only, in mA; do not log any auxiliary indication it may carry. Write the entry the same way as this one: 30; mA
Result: 0.1; mA
